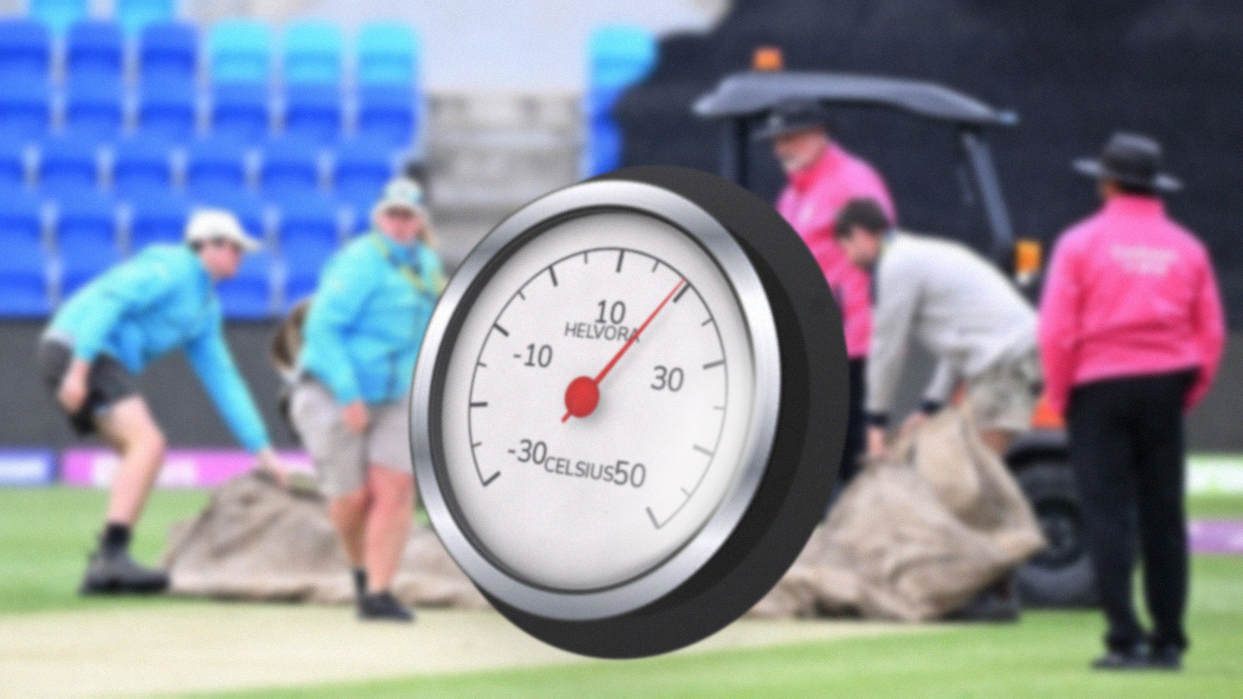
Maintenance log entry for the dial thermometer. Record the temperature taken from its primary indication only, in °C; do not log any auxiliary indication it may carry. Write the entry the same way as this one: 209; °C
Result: 20; °C
